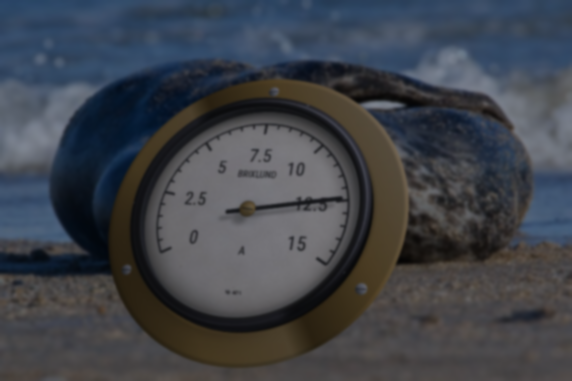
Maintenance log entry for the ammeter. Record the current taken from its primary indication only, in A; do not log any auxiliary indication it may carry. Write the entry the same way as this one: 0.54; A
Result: 12.5; A
